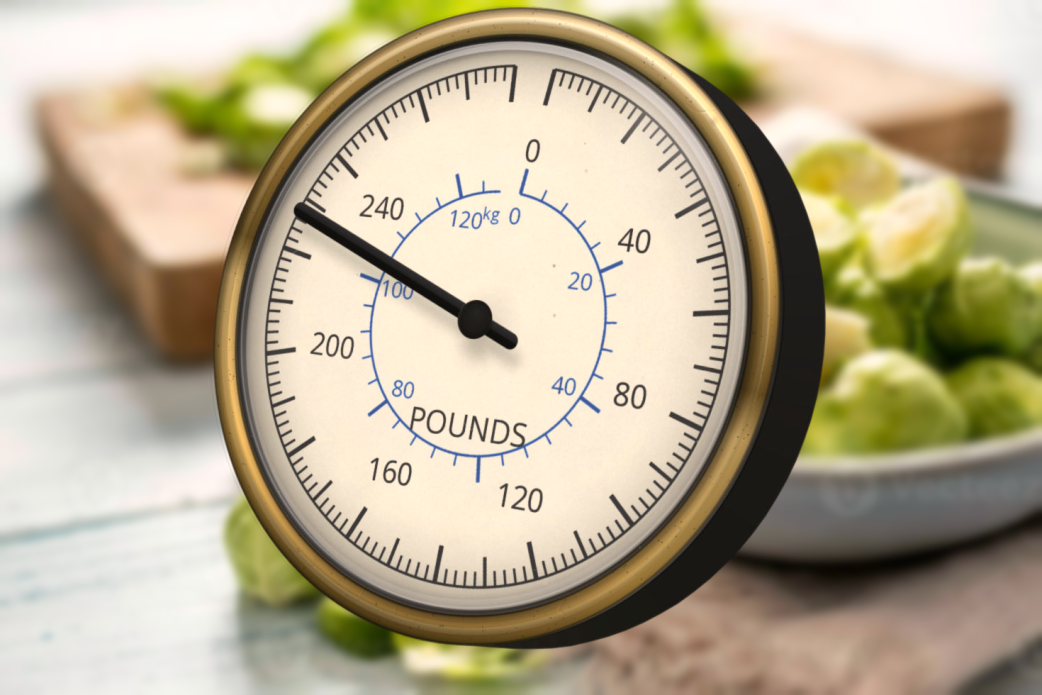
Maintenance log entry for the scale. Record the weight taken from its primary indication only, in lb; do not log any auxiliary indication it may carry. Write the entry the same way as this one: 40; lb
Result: 228; lb
